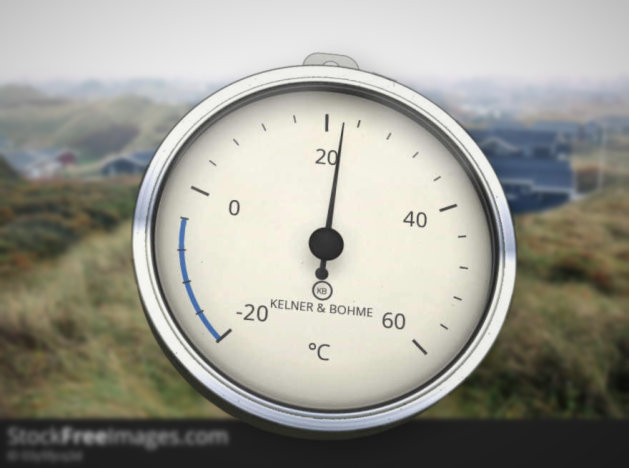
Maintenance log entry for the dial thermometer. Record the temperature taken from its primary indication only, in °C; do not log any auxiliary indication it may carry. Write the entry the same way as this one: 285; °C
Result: 22; °C
